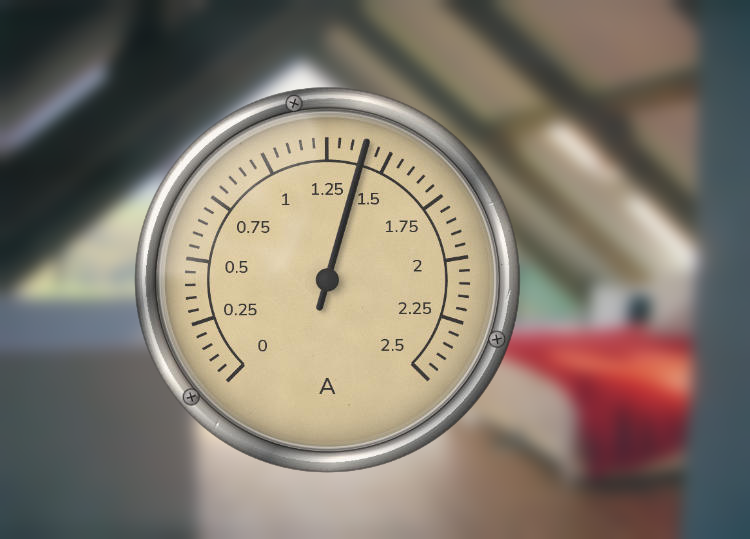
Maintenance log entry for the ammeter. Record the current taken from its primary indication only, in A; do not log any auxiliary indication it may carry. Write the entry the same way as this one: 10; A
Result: 1.4; A
